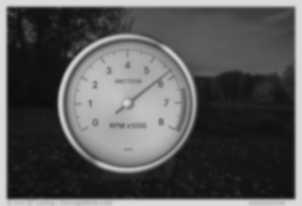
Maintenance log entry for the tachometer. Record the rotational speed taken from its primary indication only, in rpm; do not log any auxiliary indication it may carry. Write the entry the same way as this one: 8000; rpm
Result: 5750; rpm
